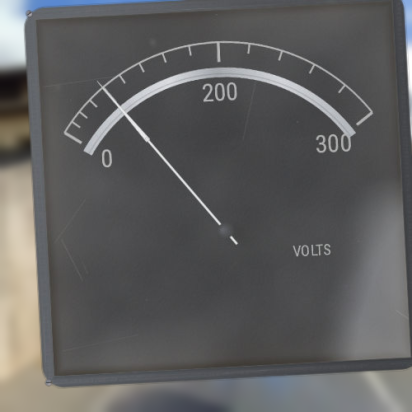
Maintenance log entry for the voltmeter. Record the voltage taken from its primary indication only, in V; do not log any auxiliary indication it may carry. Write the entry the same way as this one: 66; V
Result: 100; V
